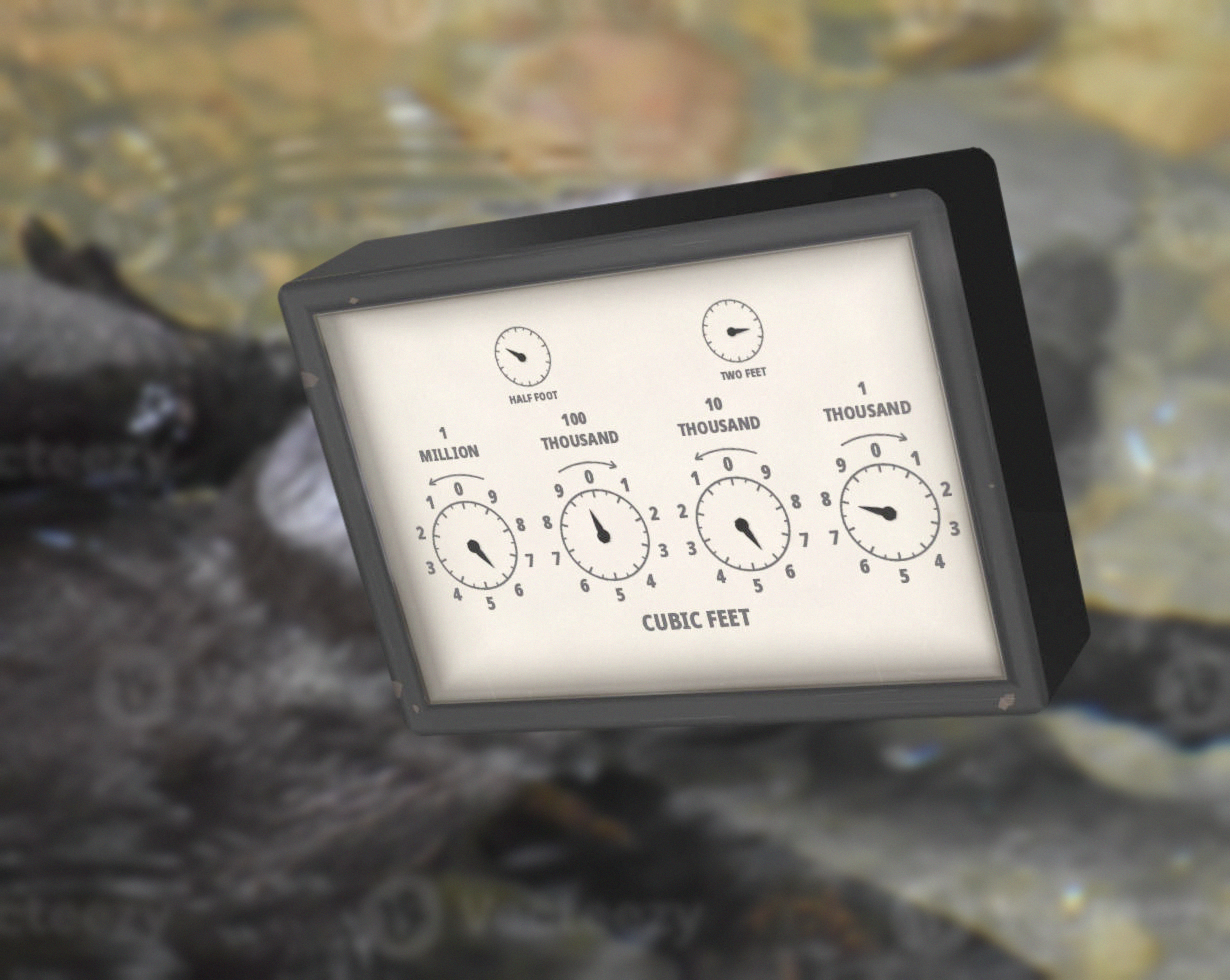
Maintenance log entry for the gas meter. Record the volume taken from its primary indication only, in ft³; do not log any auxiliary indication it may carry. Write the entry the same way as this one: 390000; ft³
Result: 595800; ft³
